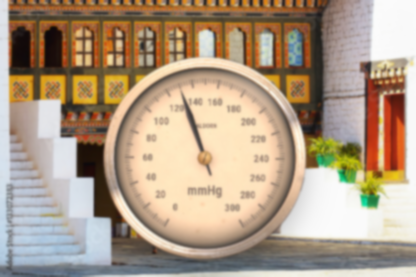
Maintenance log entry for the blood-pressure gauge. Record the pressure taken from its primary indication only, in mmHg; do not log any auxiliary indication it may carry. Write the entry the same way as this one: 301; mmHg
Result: 130; mmHg
